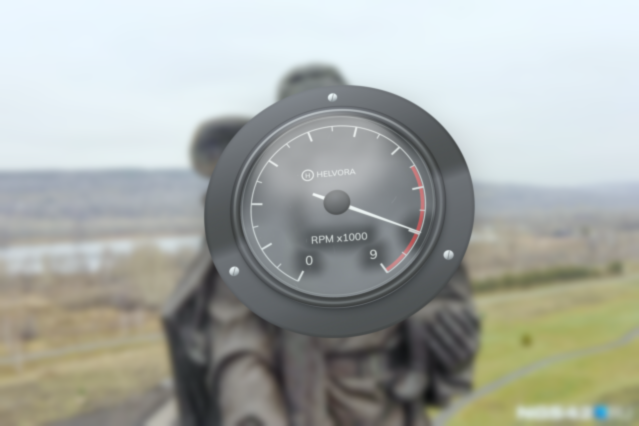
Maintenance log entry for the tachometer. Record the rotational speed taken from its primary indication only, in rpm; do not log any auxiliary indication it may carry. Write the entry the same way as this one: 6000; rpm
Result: 8000; rpm
